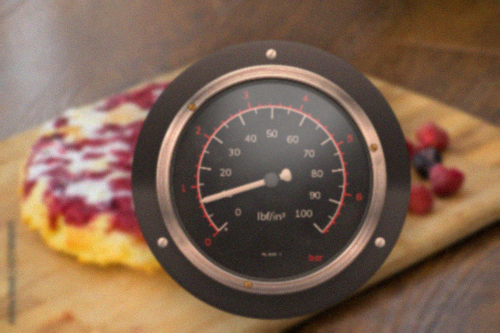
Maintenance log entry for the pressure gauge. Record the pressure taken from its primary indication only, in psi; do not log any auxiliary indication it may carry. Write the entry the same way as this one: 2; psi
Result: 10; psi
